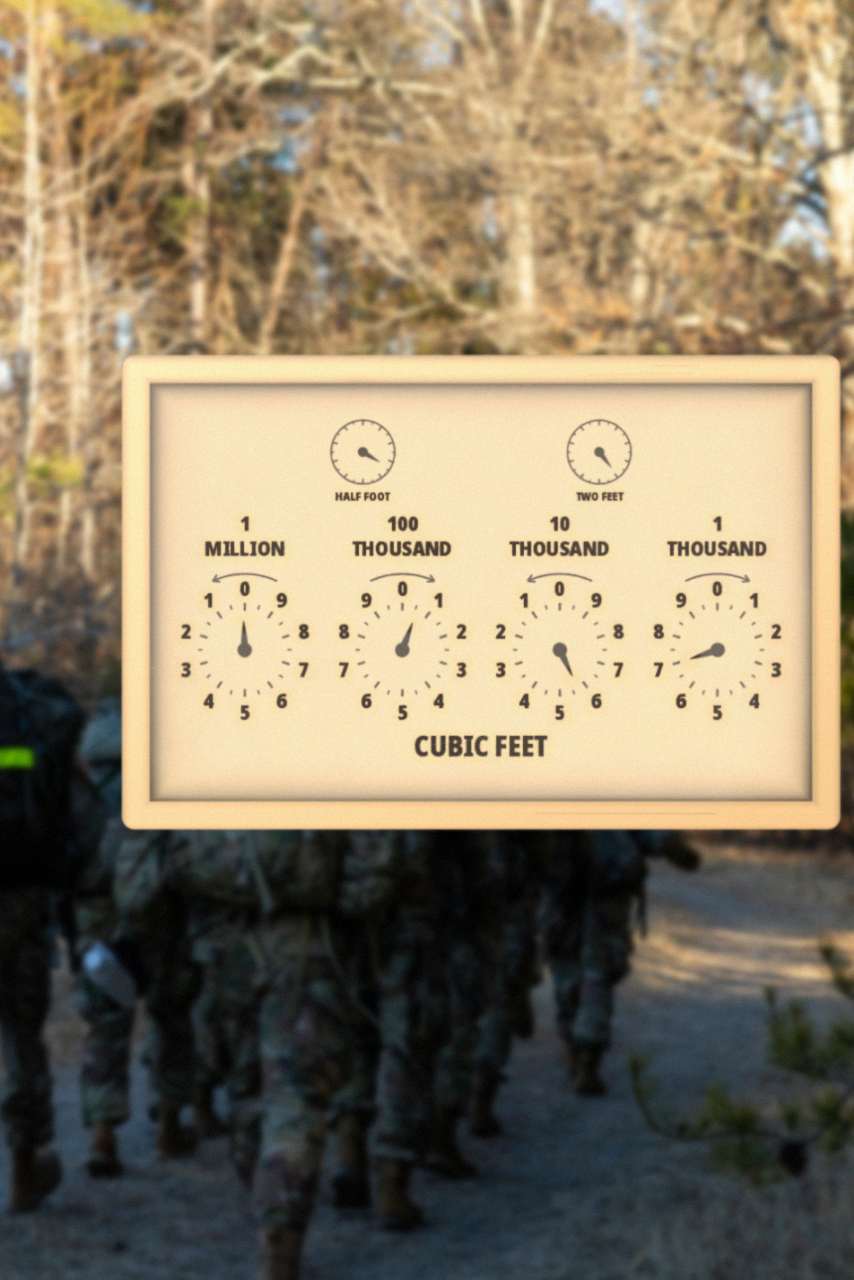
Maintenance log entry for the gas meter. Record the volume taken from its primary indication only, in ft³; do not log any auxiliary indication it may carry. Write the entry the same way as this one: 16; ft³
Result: 5700; ft³
